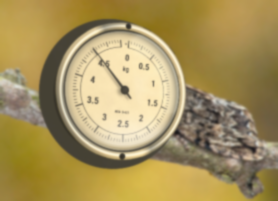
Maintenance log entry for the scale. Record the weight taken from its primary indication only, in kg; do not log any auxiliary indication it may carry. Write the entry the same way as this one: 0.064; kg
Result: 4.5; kg
